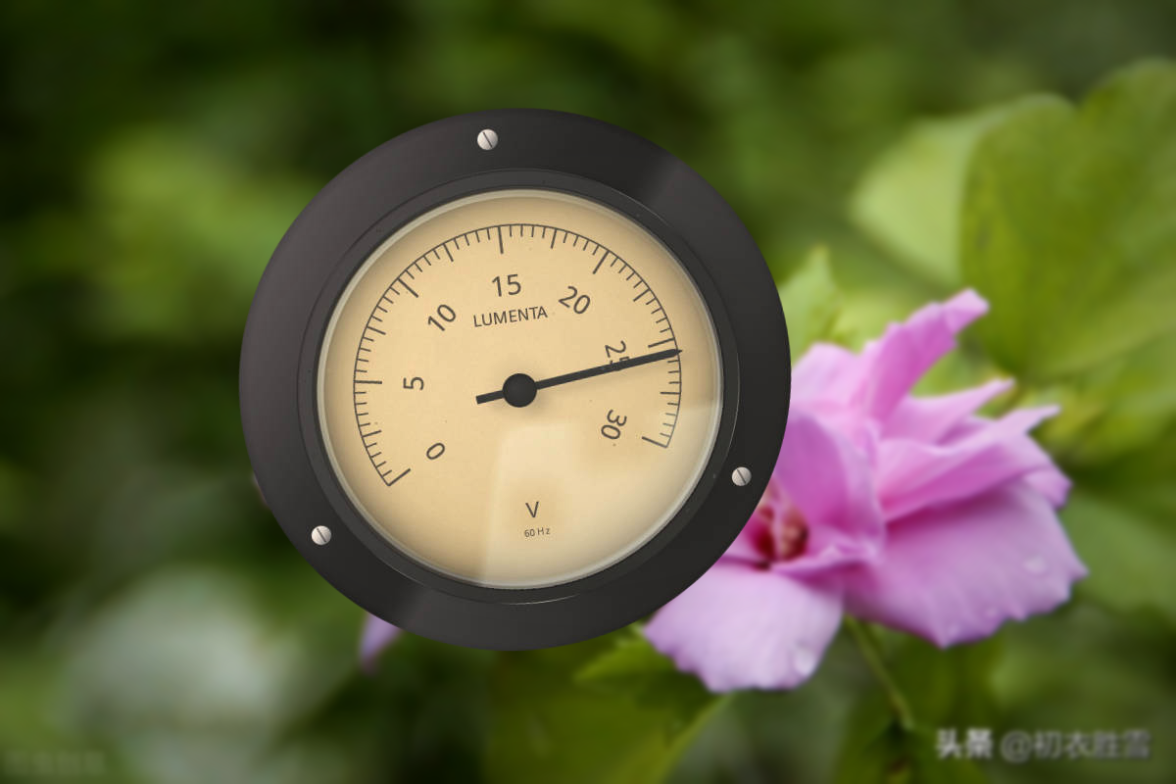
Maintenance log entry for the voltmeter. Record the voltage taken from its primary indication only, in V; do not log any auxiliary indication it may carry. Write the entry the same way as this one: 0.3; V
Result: 25.5; V
